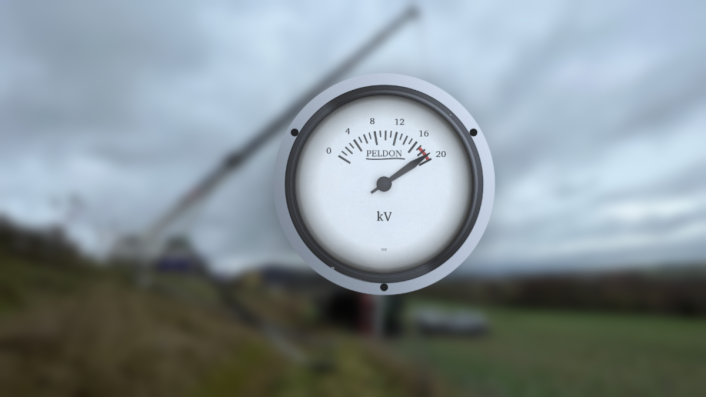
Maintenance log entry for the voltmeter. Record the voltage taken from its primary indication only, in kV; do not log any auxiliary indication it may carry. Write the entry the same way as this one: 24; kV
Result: 19; kV
